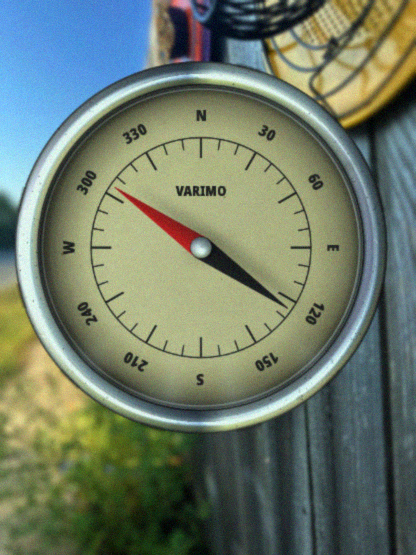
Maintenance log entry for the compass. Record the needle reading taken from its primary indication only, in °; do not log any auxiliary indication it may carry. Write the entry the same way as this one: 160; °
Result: 305; °
